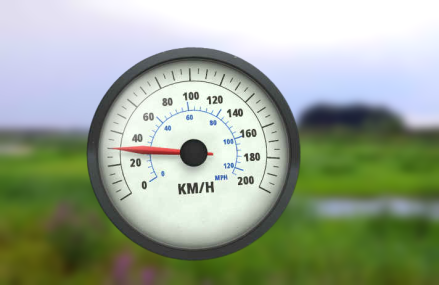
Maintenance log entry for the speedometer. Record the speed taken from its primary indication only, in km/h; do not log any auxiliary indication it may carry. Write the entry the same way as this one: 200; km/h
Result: 30; km/h
